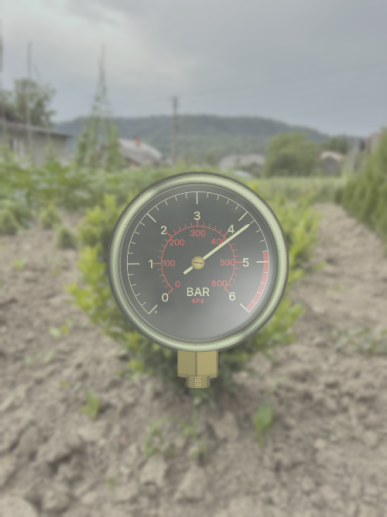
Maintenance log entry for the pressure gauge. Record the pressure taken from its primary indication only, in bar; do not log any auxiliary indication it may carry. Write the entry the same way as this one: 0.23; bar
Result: 4.2; bar
